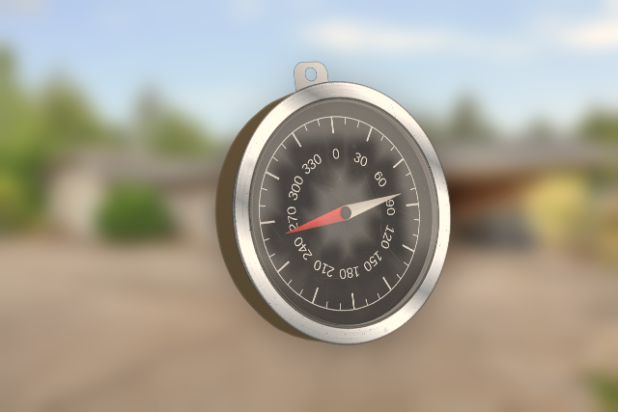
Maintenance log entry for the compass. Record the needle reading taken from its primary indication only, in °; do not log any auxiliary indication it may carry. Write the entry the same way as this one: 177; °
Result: 260; °
